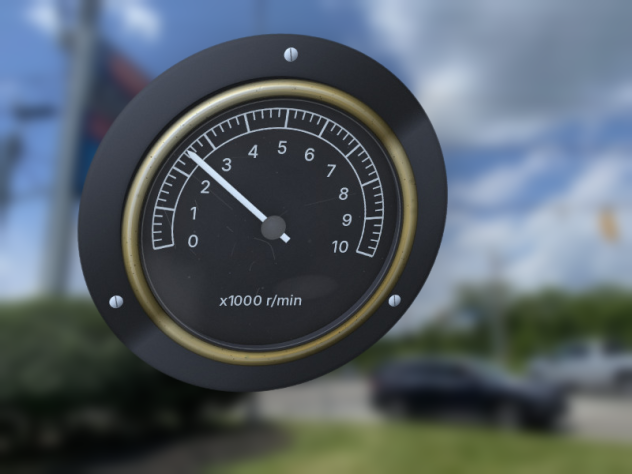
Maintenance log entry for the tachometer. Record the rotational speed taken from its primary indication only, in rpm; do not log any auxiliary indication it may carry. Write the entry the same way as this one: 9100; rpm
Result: 2500; rpm
